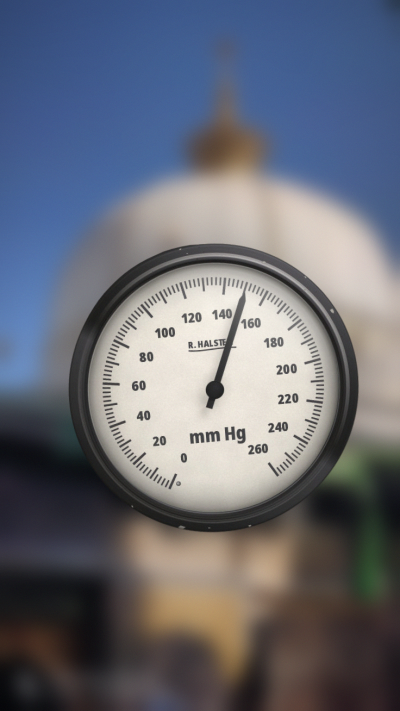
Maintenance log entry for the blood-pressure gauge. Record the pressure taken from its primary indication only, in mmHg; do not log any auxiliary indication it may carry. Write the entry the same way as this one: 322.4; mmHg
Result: 150; mmHg
